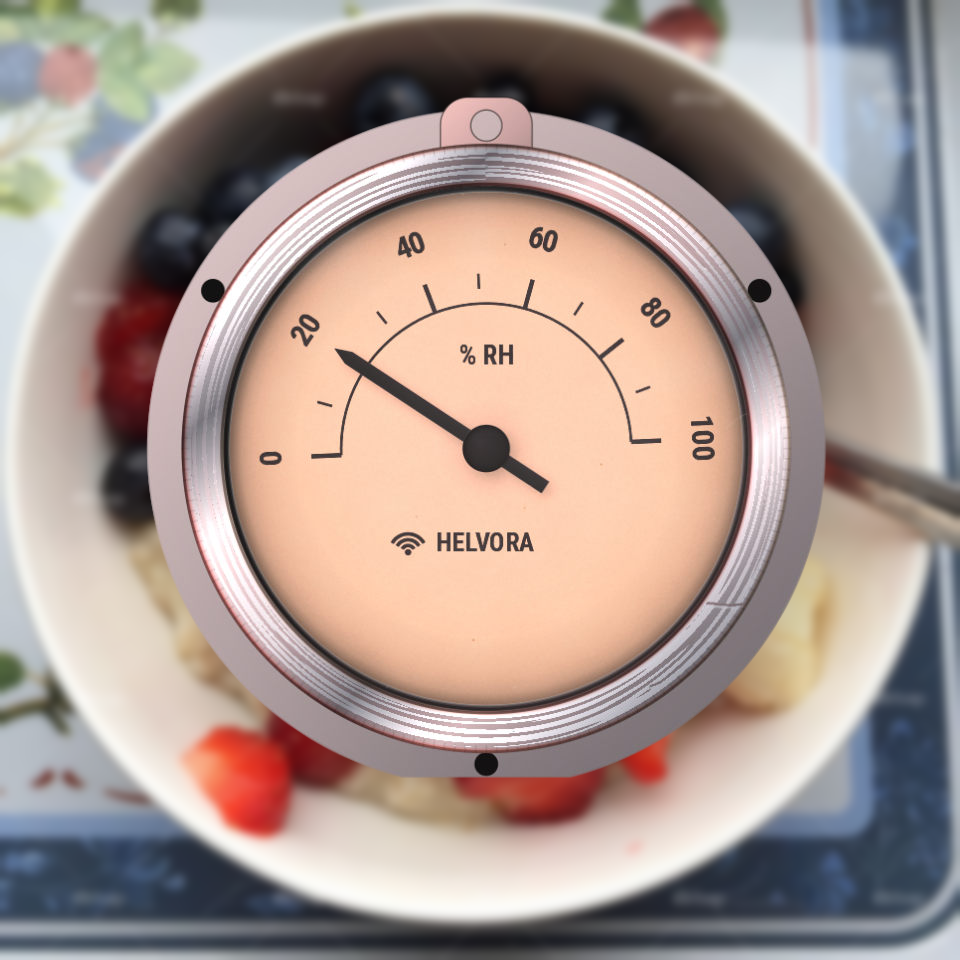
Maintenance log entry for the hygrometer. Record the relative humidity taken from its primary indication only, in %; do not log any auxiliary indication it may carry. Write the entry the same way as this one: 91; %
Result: 20; %
